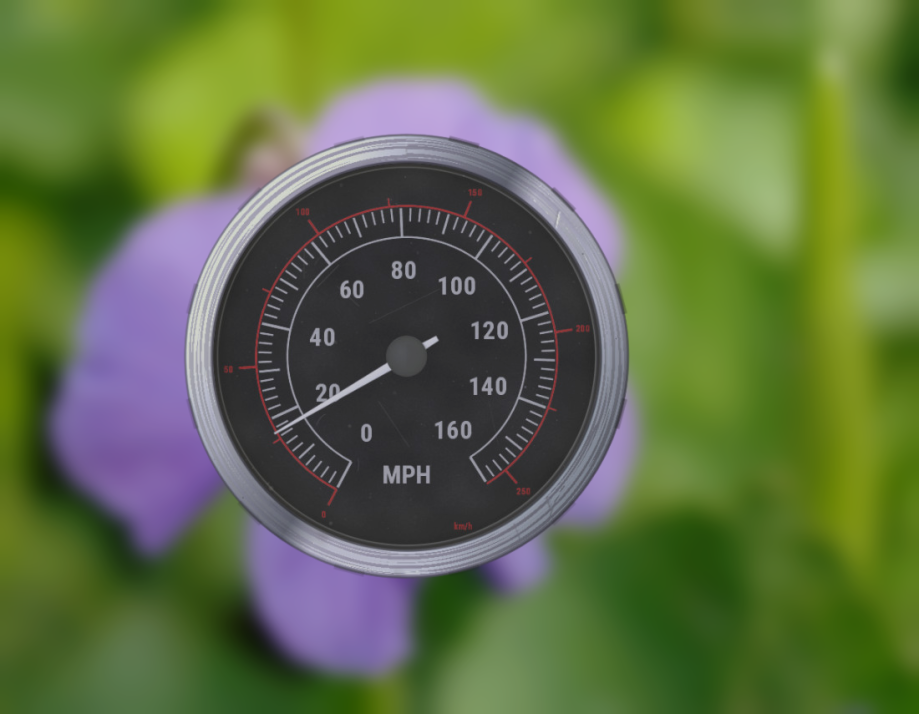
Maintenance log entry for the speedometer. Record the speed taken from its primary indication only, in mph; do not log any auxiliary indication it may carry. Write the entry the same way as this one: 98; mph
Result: 17; mph
